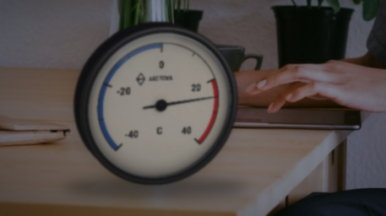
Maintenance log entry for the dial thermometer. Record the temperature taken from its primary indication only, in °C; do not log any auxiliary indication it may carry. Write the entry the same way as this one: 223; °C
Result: 25; °C
